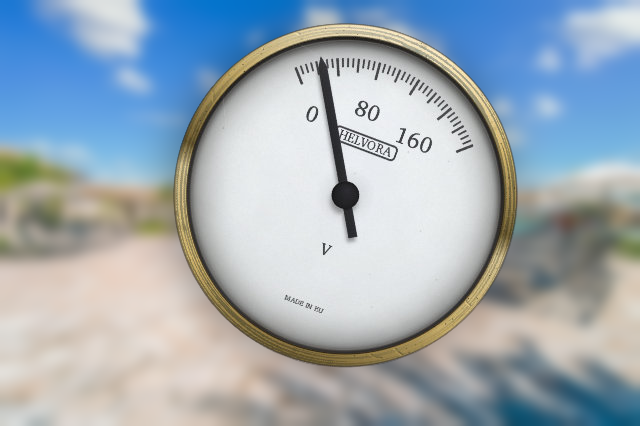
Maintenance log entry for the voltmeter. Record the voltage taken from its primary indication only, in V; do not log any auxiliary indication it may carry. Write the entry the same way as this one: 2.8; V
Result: 25; V
